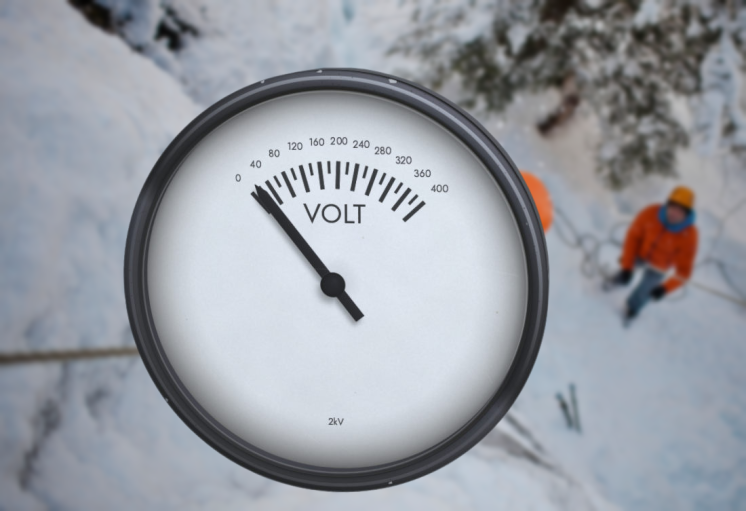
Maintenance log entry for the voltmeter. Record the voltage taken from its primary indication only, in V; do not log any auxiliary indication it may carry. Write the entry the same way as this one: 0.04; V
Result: 20; V
